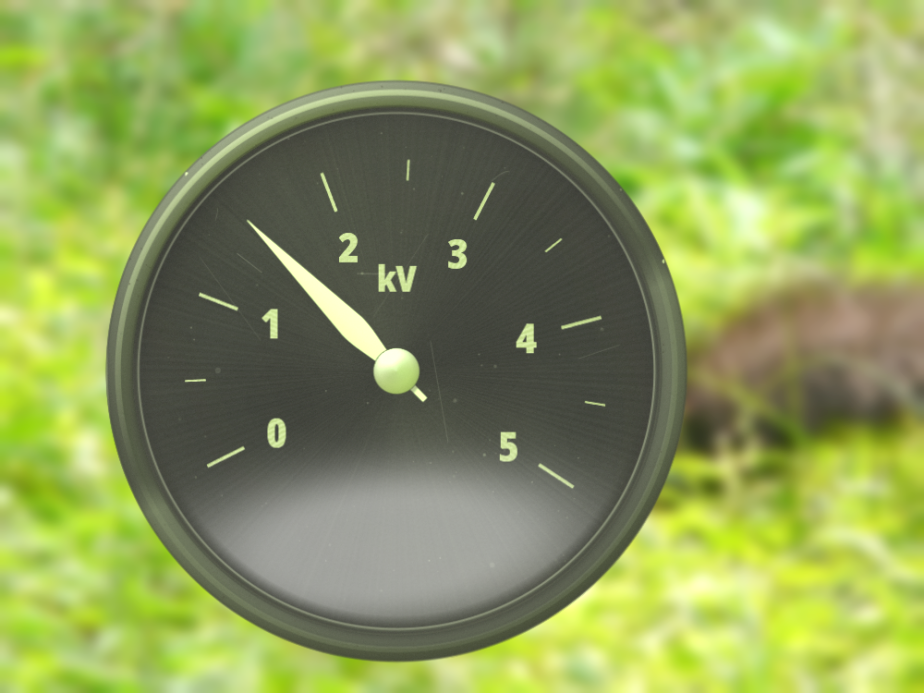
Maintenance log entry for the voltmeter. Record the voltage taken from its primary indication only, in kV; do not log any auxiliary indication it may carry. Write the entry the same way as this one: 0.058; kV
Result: 1.5; kV
